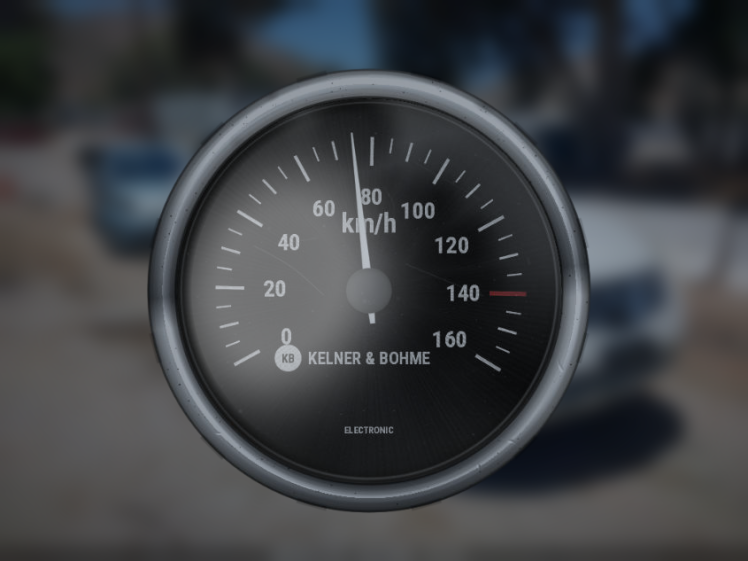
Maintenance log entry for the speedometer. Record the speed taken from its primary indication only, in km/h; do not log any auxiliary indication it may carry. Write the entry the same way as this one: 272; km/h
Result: 75; km/h
